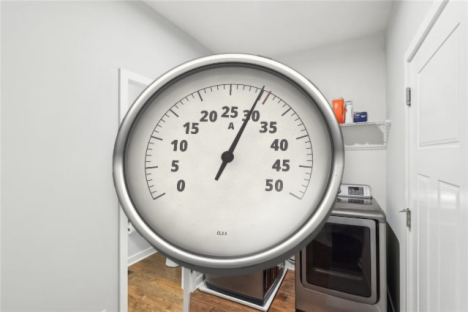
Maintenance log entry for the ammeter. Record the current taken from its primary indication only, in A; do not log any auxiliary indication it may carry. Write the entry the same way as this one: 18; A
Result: 30; A
